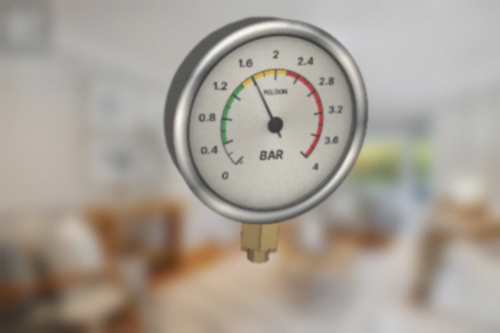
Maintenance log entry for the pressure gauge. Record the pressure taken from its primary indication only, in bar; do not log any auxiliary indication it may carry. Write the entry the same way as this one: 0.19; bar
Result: 1.6; bar
